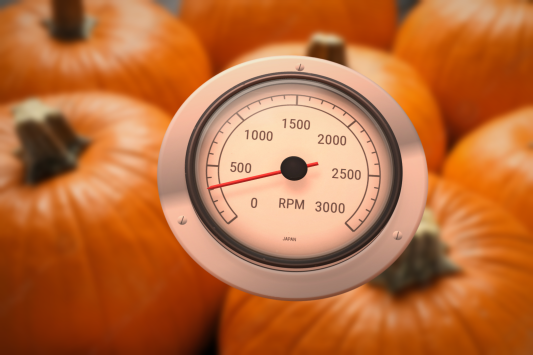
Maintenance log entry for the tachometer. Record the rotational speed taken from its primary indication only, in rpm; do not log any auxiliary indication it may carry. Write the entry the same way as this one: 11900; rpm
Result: 300; rpm
